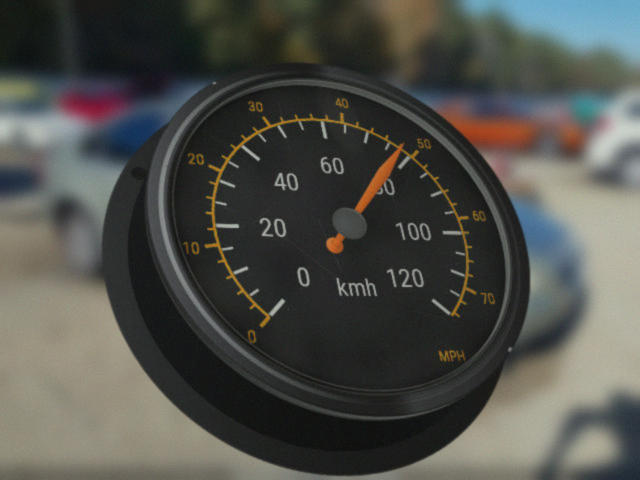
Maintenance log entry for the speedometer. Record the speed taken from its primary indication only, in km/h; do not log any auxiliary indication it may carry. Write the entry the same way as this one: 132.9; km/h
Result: 77.5; km/h
